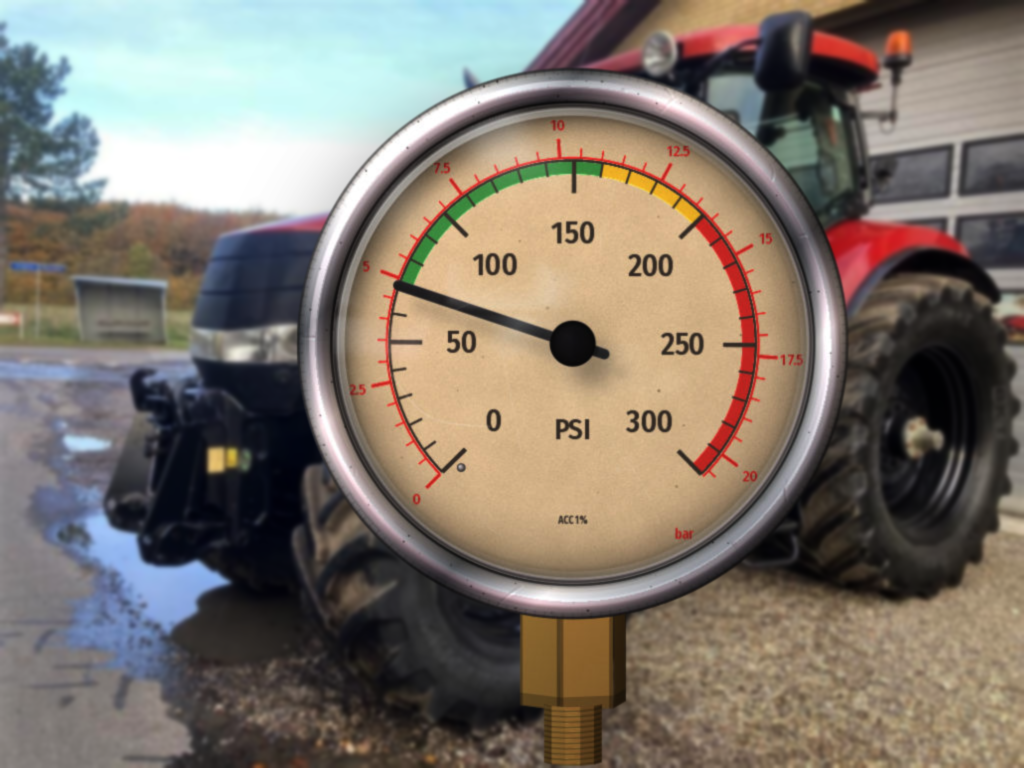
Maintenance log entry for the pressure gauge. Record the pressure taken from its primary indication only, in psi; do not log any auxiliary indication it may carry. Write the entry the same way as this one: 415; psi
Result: 70; psi
